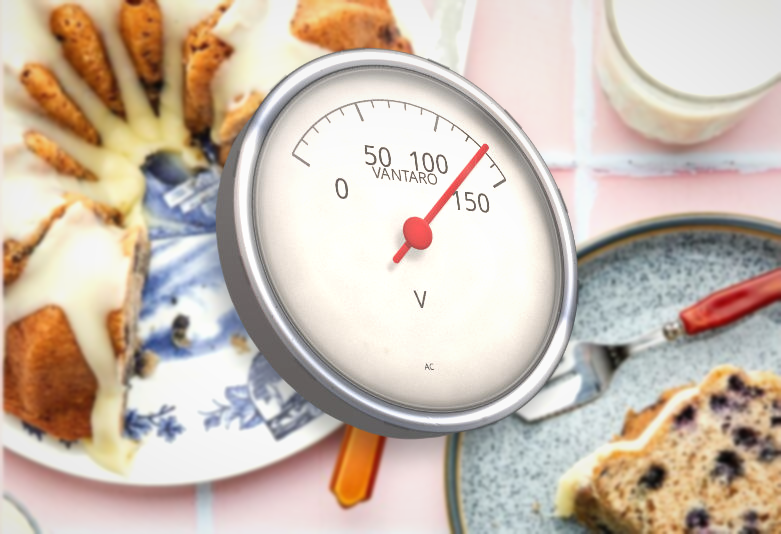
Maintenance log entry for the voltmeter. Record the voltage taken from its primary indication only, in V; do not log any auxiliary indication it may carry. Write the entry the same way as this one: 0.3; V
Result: 130; V
